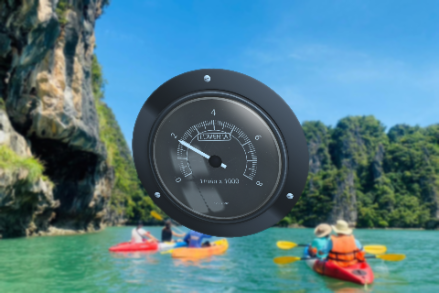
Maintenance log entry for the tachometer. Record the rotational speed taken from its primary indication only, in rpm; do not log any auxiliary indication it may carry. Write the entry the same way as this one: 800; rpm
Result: 2000; rpm
